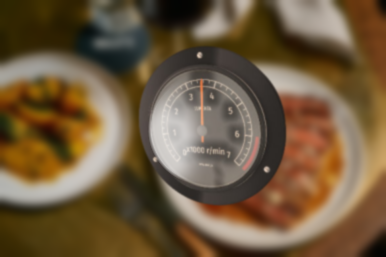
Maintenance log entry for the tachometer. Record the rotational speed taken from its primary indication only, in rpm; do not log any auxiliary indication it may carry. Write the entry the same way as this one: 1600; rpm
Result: 3600; rpm
